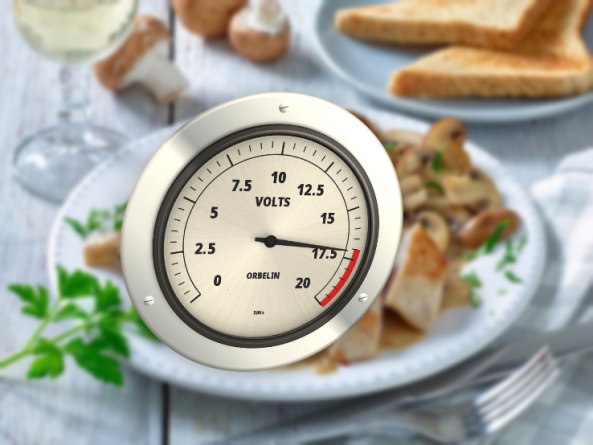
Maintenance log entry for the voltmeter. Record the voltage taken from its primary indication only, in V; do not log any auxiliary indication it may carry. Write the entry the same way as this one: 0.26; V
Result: 17; V
